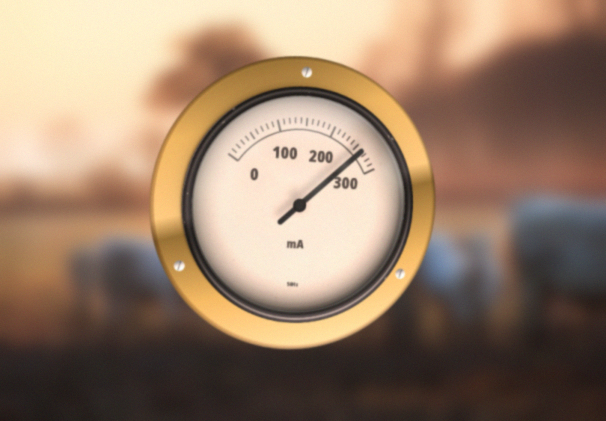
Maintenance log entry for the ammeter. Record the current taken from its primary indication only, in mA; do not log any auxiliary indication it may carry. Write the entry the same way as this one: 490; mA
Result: 260; mA
